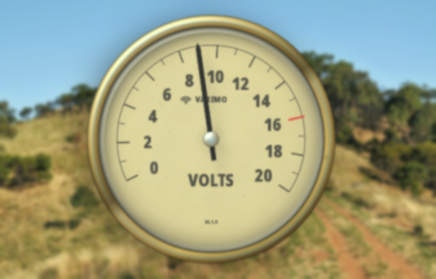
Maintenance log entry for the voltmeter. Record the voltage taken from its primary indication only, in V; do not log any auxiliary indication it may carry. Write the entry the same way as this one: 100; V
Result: 9; V
